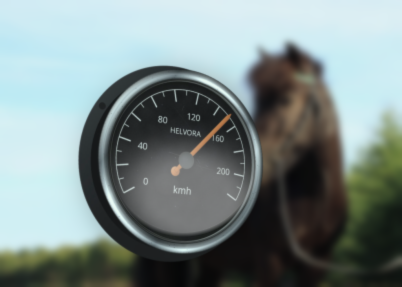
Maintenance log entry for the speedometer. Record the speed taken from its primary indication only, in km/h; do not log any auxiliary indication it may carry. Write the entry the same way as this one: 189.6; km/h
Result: 150; km/h
